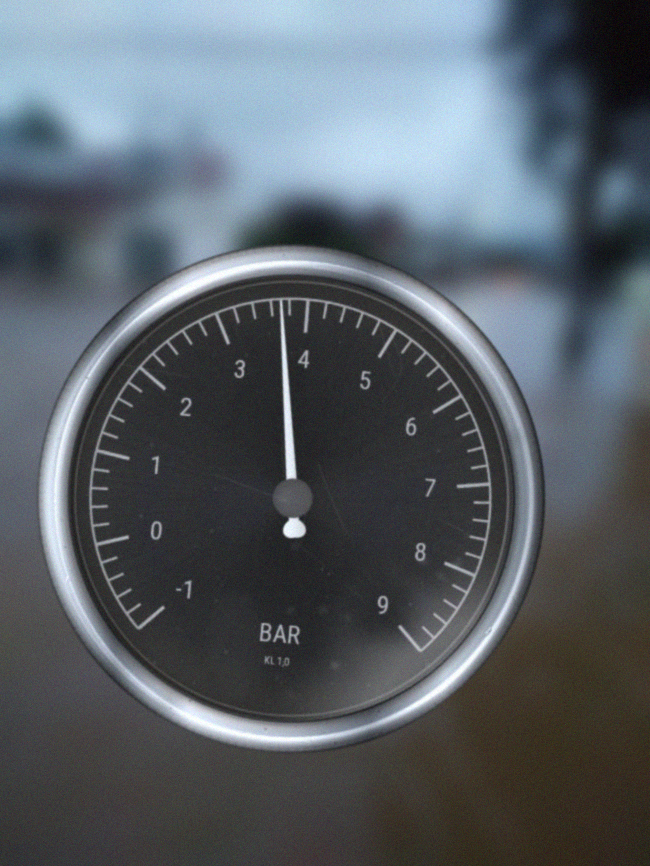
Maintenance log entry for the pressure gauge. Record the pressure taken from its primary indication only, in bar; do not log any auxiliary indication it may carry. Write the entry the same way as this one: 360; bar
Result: 3.7; bar
